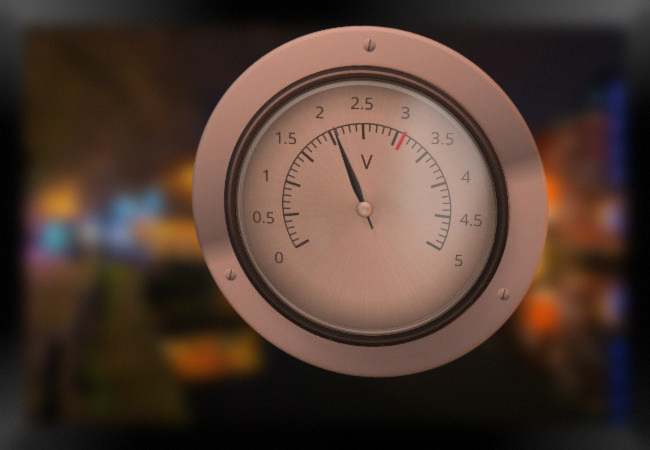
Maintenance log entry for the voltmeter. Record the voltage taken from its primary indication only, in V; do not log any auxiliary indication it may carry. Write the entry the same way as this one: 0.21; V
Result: 2.1; V
